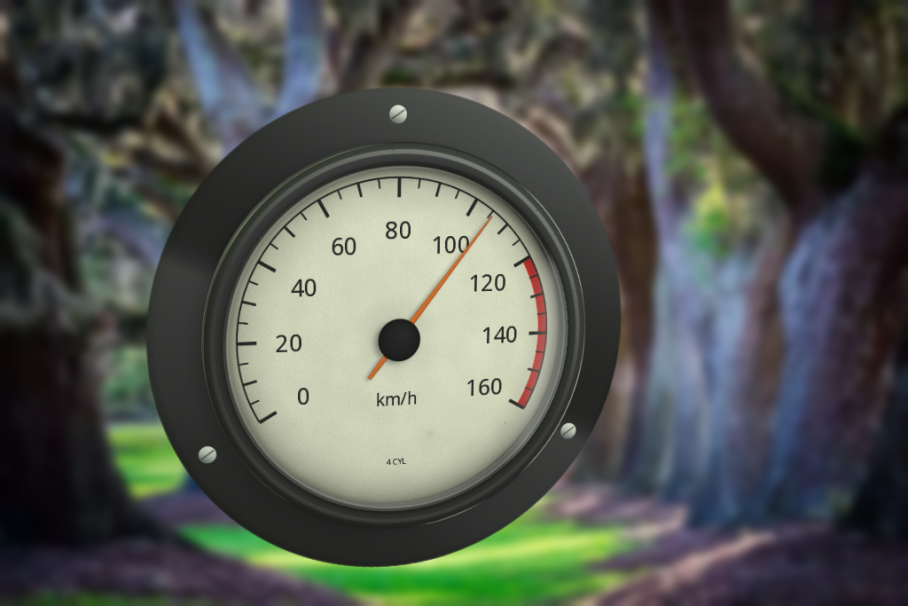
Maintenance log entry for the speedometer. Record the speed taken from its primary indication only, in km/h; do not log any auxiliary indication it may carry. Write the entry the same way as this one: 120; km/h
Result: 105; km/h
